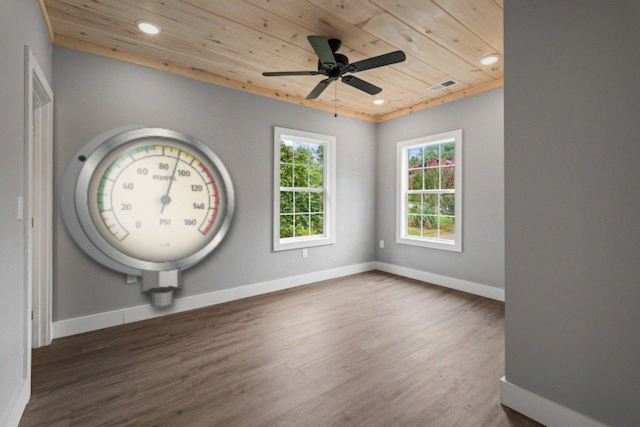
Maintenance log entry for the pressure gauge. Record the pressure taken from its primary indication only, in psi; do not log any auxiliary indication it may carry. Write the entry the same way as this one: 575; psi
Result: 90; psi
